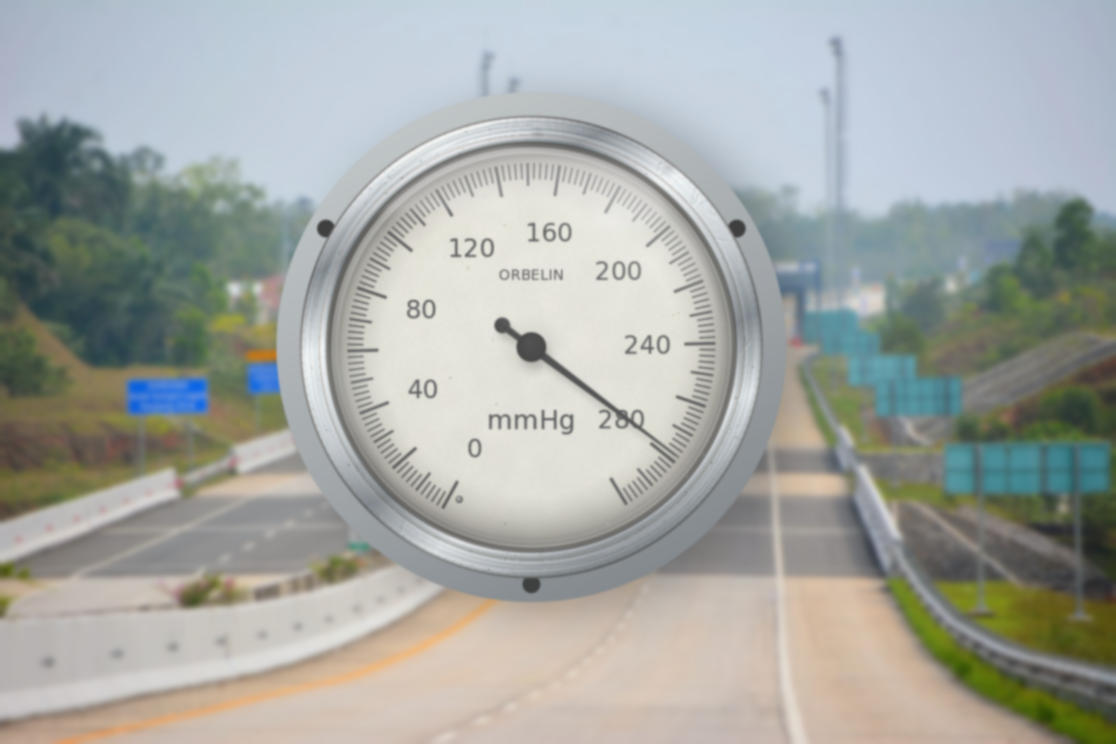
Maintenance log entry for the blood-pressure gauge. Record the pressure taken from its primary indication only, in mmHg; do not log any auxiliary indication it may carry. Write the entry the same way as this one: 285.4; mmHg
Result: 278; mmHg
